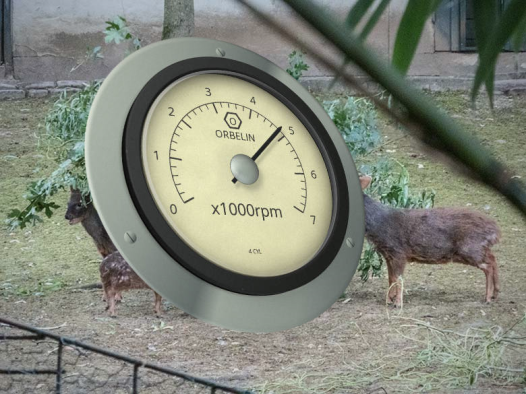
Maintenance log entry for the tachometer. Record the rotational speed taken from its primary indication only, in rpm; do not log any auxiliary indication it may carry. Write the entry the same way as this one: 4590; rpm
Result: 4800; rpm
